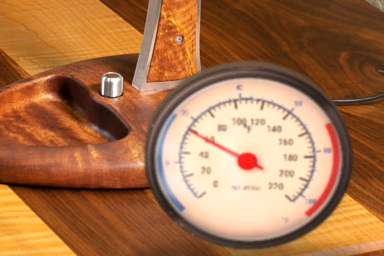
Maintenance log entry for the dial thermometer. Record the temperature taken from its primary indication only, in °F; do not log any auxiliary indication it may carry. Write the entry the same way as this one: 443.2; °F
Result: 60; °F
